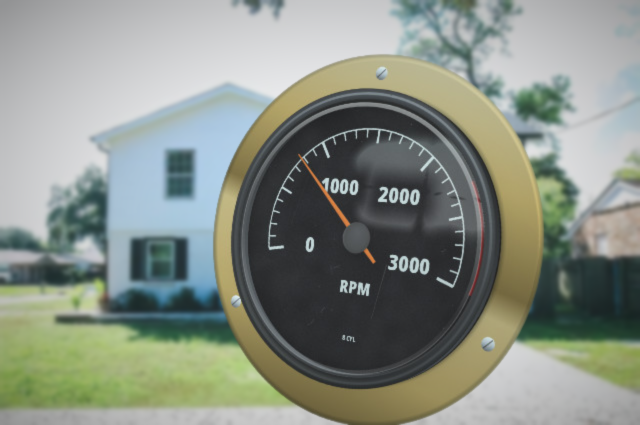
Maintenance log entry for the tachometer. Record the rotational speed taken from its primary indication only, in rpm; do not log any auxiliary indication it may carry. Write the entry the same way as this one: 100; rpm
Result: 800; rpm
